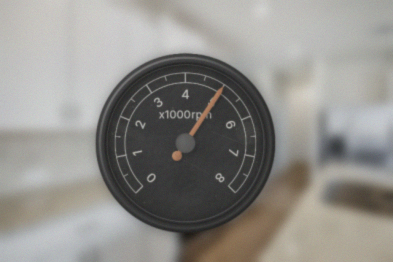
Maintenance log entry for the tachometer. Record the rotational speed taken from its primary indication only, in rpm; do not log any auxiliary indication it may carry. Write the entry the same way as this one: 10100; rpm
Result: 5000; rpm
